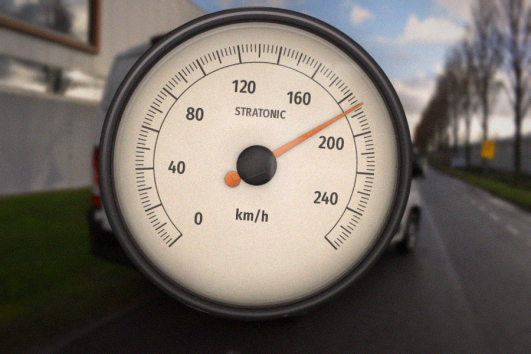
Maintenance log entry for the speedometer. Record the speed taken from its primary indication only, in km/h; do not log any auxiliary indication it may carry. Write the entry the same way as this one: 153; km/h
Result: 186; km/h
